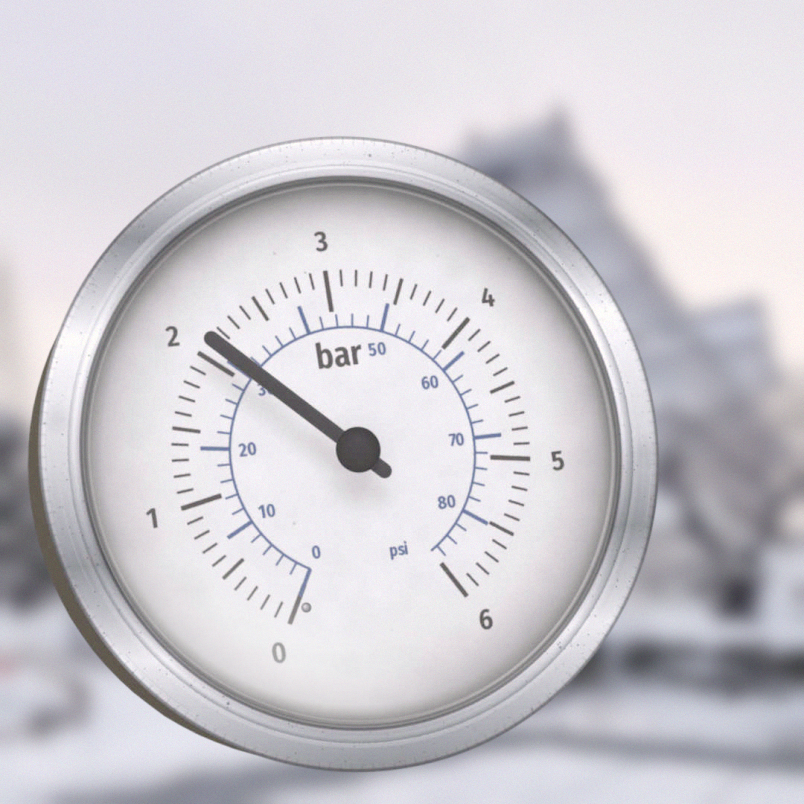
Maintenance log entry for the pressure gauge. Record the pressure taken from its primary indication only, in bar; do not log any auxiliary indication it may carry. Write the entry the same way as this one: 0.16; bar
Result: 2.1; bar
